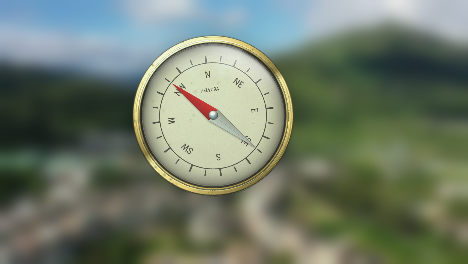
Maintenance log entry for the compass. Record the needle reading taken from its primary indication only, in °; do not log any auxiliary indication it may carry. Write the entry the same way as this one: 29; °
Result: 315; °
